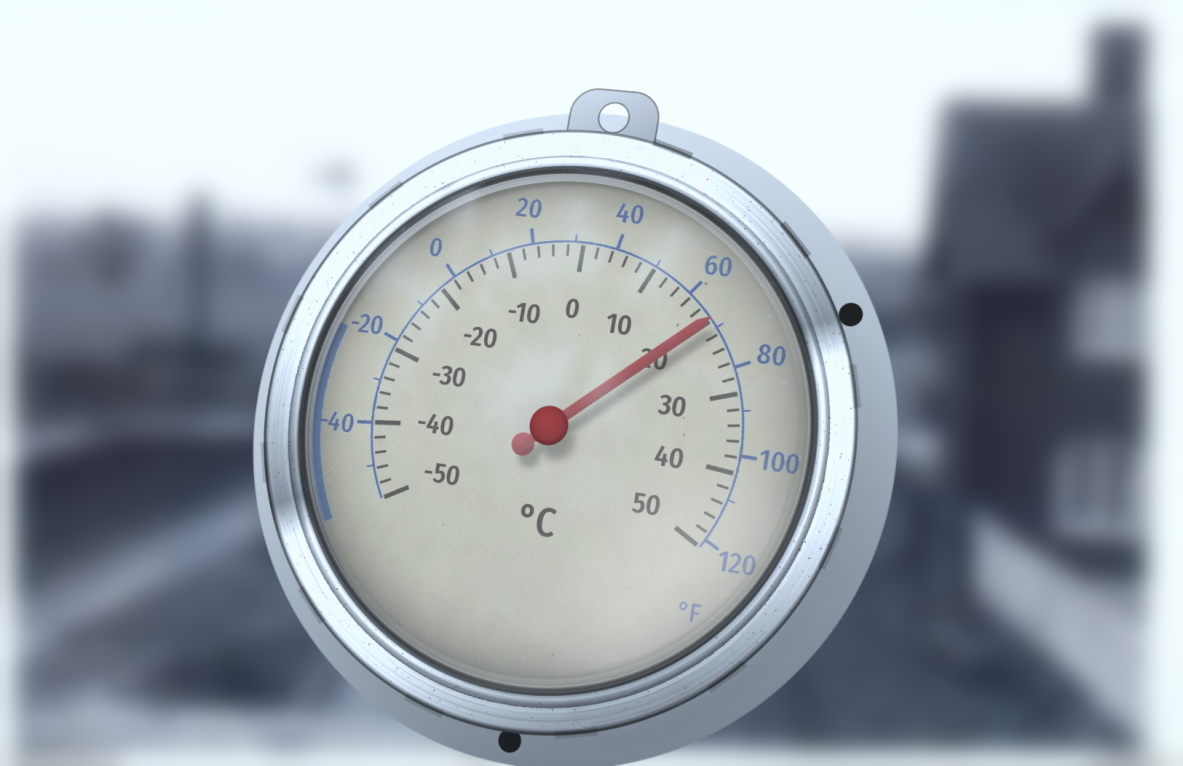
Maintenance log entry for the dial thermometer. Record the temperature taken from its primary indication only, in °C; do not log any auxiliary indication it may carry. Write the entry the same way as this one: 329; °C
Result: 20; °C
